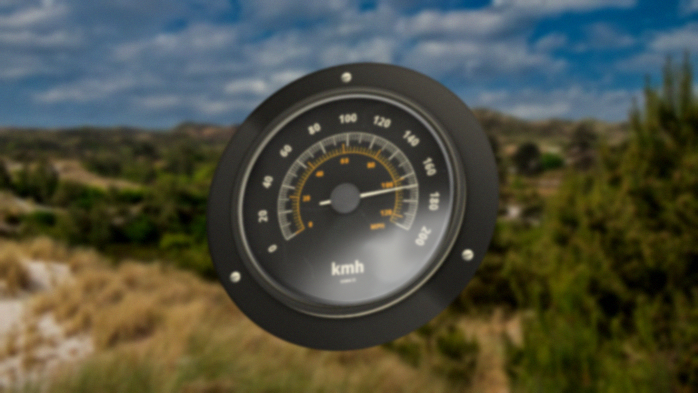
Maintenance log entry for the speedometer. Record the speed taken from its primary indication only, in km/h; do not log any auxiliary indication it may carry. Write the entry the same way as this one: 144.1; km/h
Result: 170; km/h
